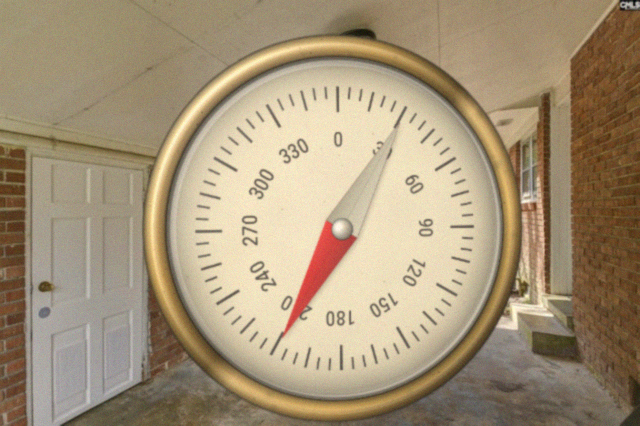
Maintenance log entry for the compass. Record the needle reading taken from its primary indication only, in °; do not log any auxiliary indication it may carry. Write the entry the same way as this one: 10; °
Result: 210; °
